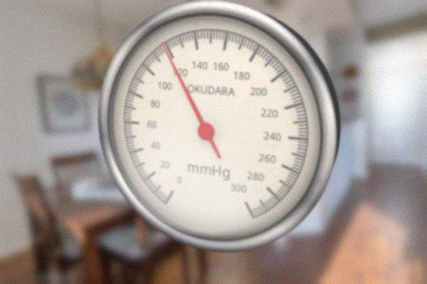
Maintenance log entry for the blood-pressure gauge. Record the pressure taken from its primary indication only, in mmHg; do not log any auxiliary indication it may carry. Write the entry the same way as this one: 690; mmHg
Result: 120; mmHg
